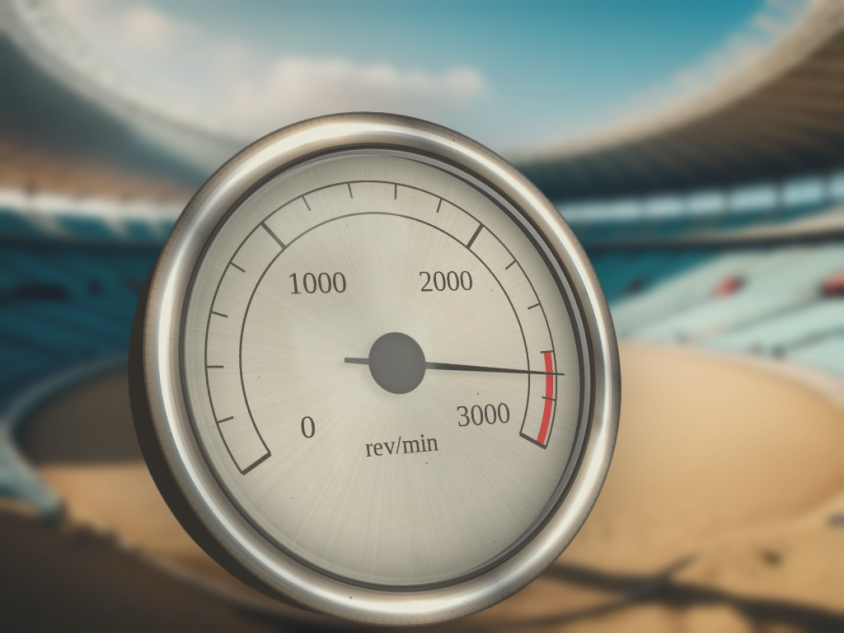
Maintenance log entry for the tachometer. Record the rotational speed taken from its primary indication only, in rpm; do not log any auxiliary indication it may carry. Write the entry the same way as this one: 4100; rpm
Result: 2700; rpm
